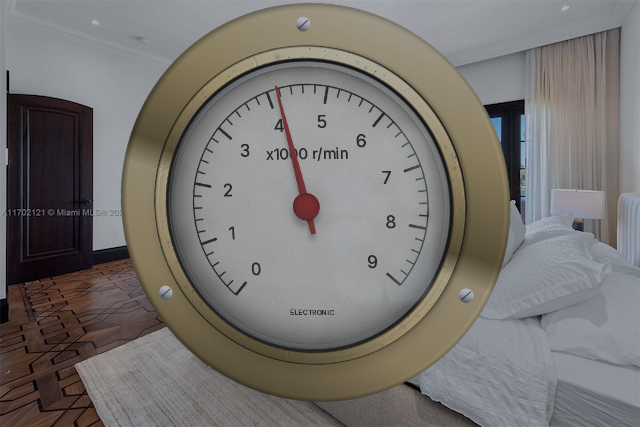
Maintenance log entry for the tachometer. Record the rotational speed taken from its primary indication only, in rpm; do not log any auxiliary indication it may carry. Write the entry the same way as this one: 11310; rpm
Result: 4200; rpm
